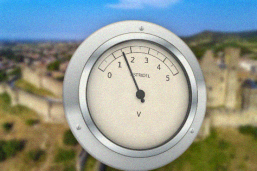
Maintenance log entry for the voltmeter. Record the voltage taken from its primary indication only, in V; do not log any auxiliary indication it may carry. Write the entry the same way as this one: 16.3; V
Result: 1.5; V
